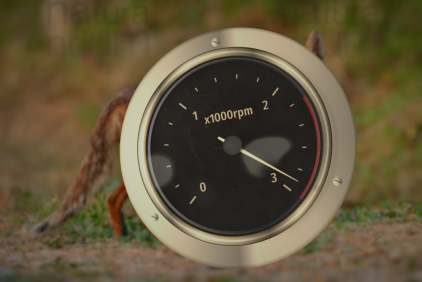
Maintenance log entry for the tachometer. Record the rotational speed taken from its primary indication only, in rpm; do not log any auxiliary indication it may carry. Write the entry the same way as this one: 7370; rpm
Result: 2900; rpm
